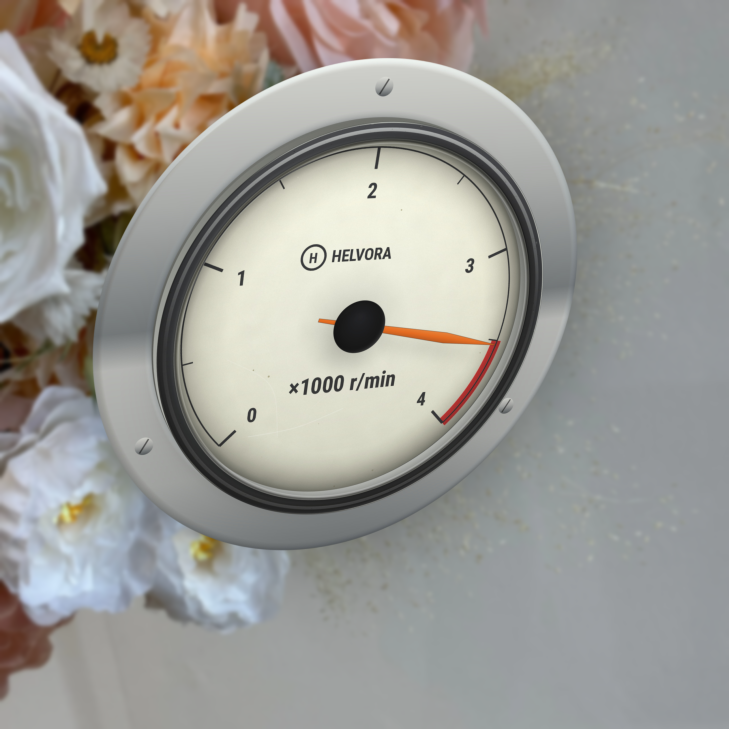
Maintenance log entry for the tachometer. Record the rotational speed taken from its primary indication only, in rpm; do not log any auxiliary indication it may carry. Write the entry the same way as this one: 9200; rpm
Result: 3500; rpm
